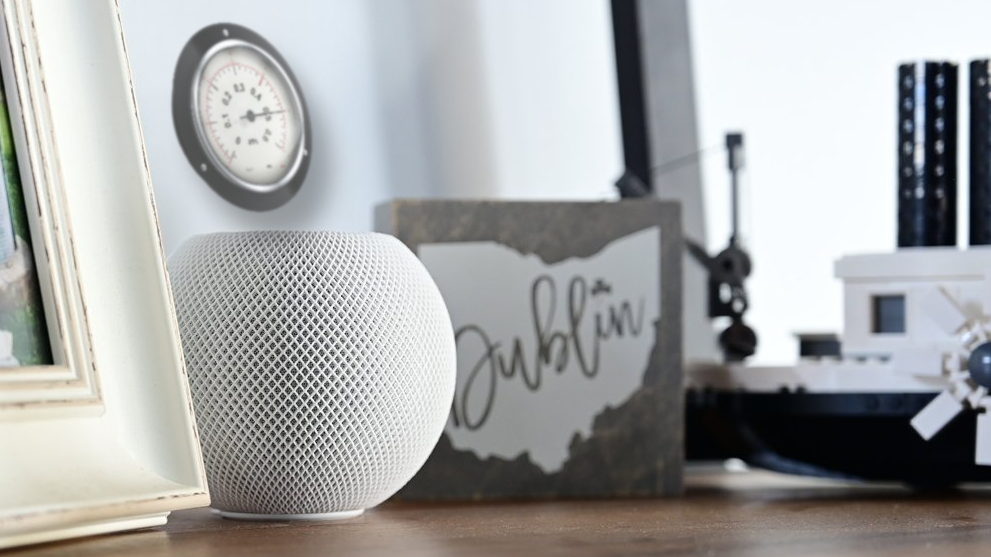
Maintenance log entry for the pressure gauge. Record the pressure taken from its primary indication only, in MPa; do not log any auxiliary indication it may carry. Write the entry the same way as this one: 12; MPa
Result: 0.5; MPa
